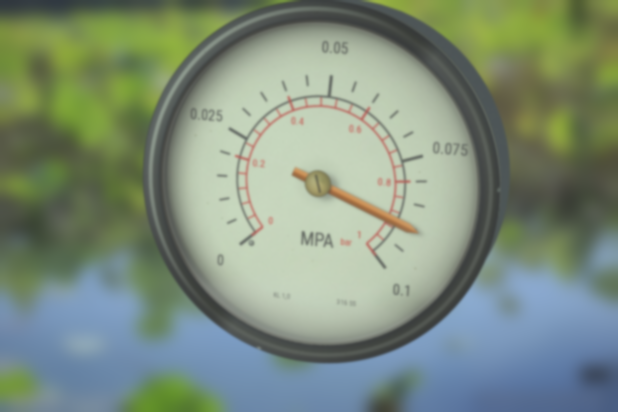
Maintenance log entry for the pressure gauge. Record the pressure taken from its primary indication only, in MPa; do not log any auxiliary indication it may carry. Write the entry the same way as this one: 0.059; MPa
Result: 0.09; MPa
